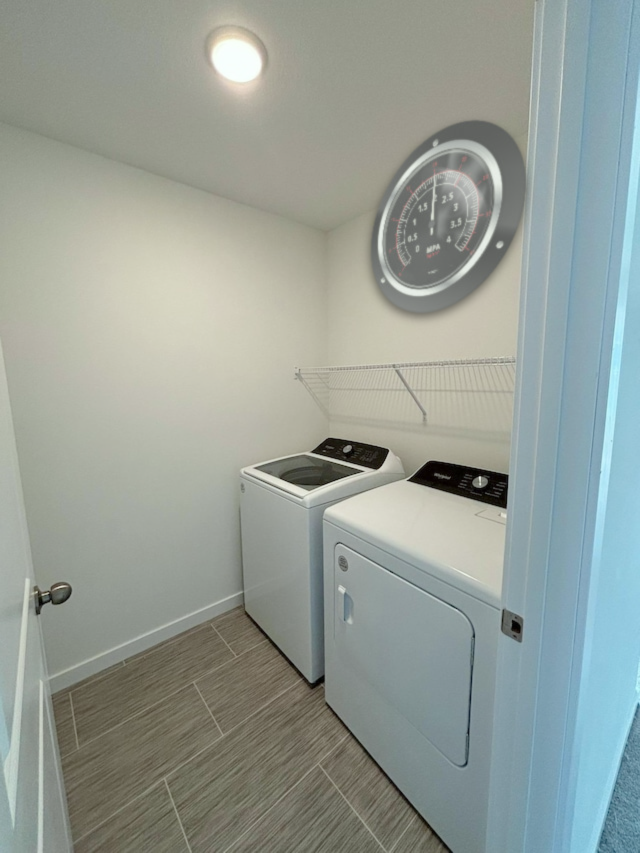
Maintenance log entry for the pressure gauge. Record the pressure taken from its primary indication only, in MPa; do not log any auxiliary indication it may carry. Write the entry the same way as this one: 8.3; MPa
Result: 2; MPa
